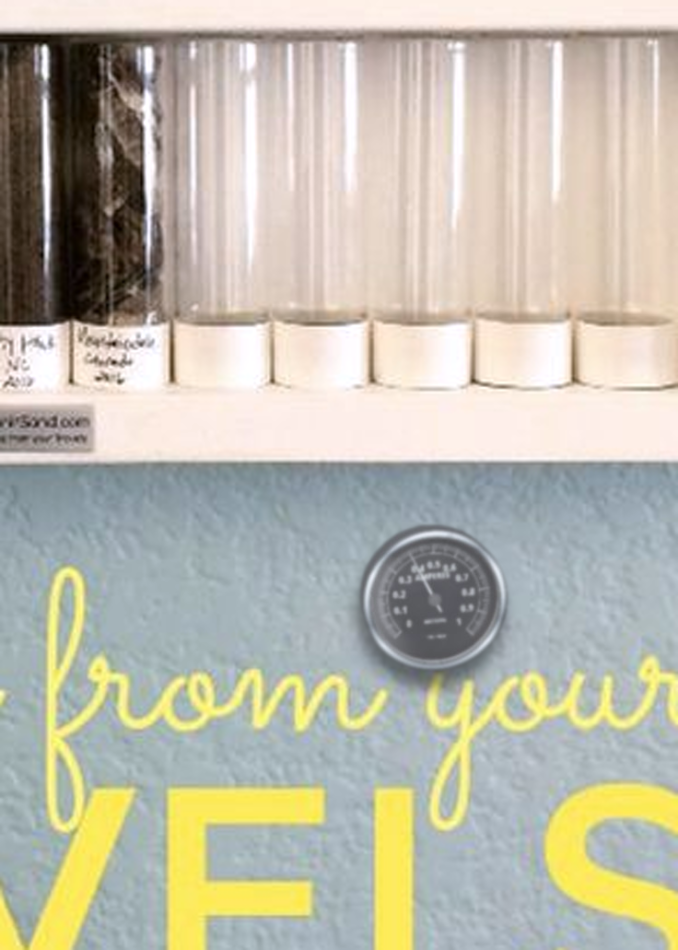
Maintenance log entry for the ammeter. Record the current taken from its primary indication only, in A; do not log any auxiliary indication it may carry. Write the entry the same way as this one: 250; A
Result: 0.4; A
